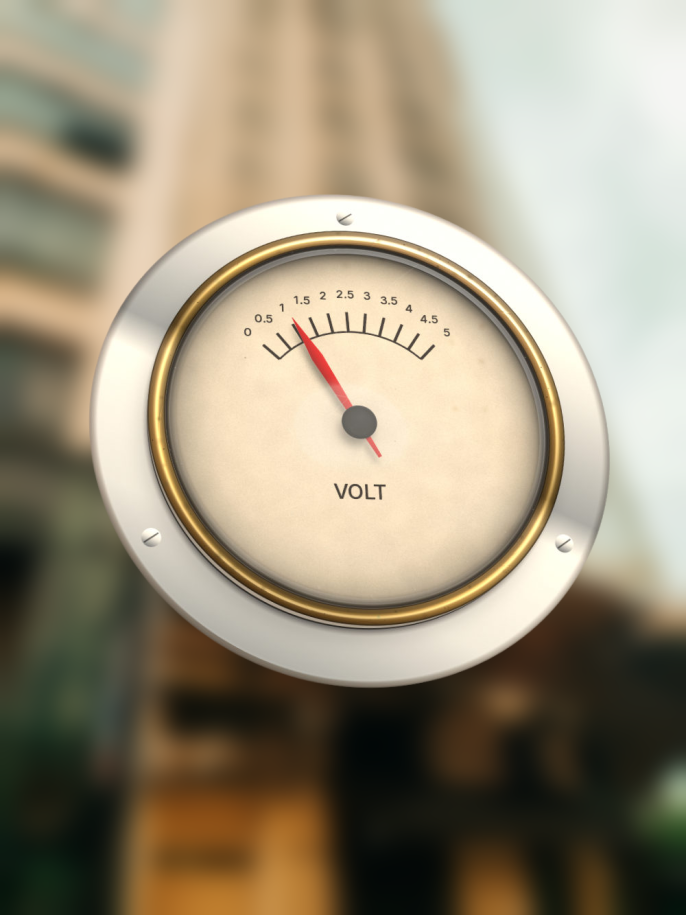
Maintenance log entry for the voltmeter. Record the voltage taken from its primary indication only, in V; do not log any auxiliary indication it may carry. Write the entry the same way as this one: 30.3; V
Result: 1; V
